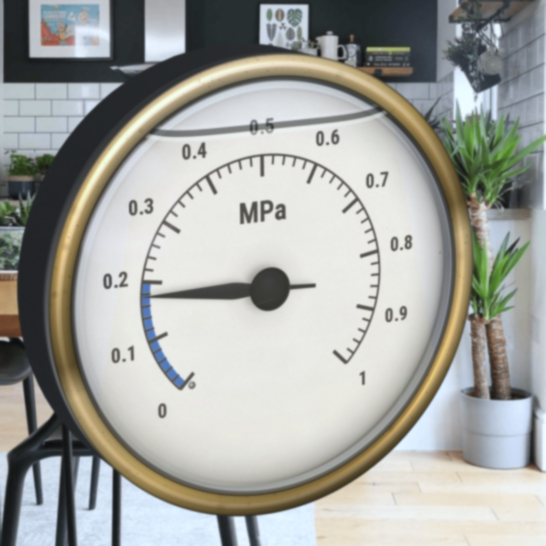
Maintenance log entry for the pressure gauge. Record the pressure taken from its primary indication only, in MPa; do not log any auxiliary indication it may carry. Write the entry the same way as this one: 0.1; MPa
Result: 0.18; MPa
